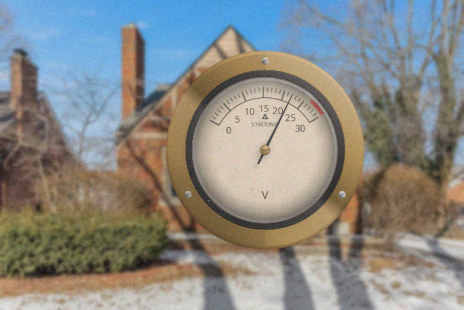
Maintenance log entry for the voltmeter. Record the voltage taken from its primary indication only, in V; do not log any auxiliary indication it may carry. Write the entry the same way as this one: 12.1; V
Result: 22; V
